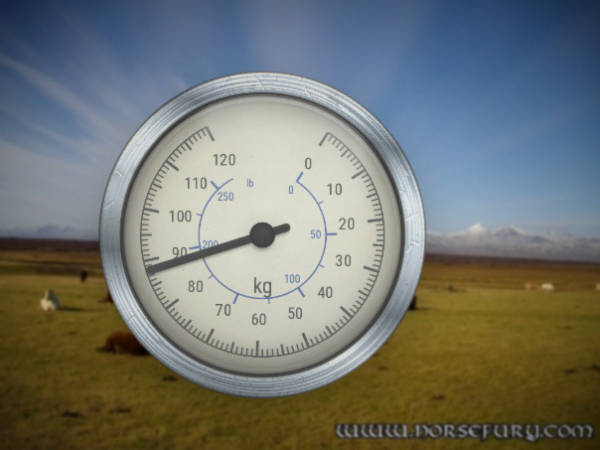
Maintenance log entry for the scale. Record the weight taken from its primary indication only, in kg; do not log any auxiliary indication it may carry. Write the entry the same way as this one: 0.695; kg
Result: 88; kg
